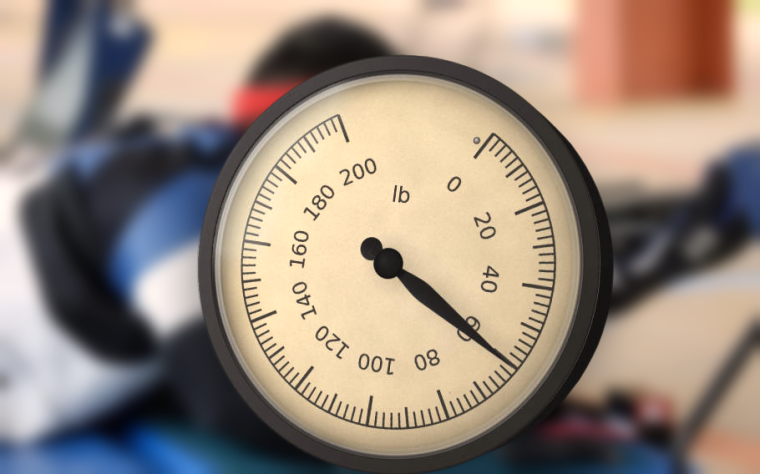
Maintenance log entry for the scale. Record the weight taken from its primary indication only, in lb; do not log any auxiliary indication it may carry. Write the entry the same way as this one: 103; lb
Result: 60; lb
